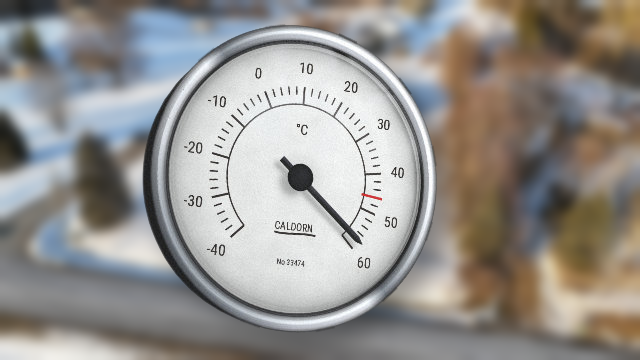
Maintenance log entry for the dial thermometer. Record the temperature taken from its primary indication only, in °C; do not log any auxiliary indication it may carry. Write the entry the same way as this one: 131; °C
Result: 58; °C
